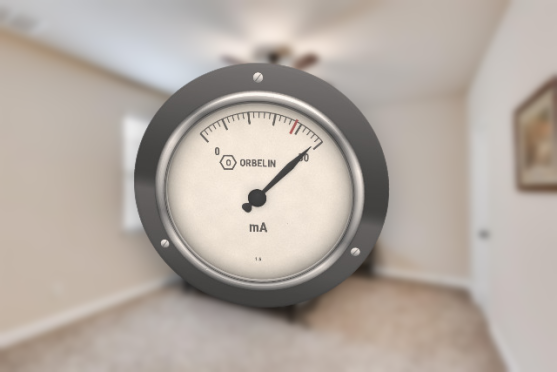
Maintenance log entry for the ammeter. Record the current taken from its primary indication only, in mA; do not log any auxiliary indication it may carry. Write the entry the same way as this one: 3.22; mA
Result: 48; mA
